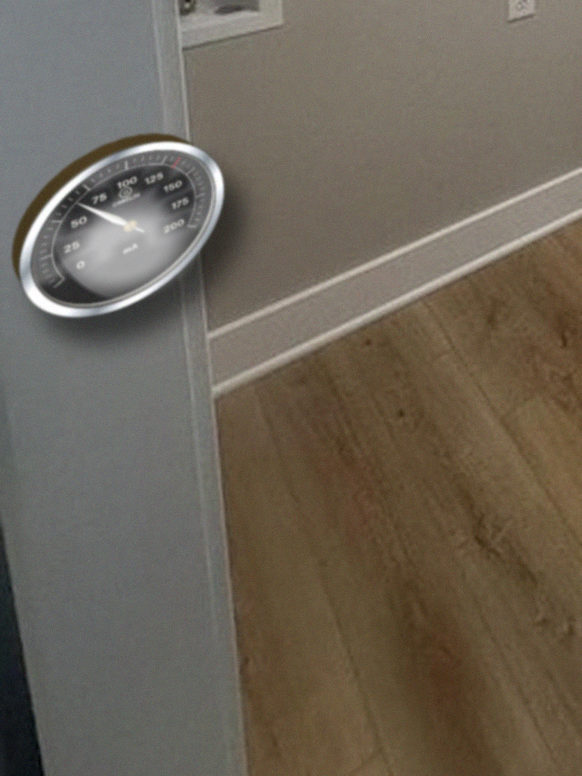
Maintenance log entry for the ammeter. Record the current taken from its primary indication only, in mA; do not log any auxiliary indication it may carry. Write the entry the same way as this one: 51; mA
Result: 65; mA
